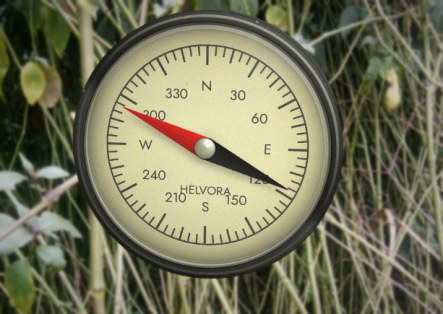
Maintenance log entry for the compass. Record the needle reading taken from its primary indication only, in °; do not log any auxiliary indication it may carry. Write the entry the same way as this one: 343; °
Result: 295; °
